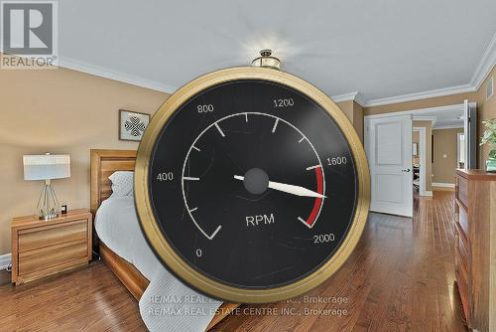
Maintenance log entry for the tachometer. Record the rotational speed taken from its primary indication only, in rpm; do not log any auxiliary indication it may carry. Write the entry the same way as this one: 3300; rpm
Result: 1800; rpm
